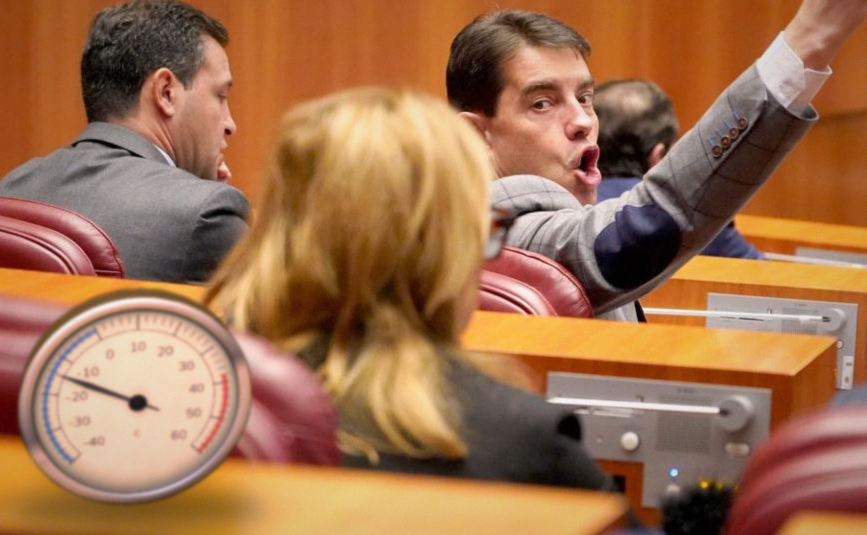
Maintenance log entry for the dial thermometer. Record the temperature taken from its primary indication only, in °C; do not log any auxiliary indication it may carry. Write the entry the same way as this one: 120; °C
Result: -14; °C
